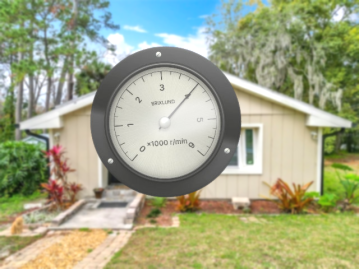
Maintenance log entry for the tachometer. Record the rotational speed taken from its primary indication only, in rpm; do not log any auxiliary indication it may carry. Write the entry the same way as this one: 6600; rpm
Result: 4000; rpm
